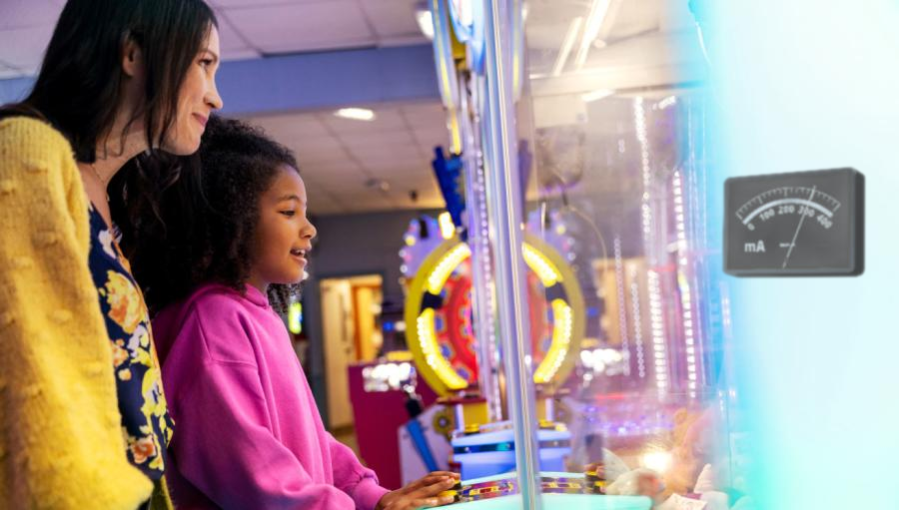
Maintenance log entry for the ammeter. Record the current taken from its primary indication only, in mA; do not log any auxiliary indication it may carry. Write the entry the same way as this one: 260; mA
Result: 300; mA
